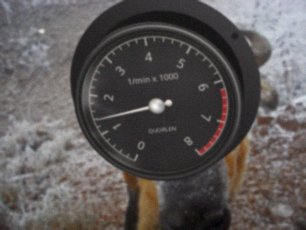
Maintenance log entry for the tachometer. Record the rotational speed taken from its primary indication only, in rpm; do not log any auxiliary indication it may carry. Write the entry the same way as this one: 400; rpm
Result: 1400; rpm
